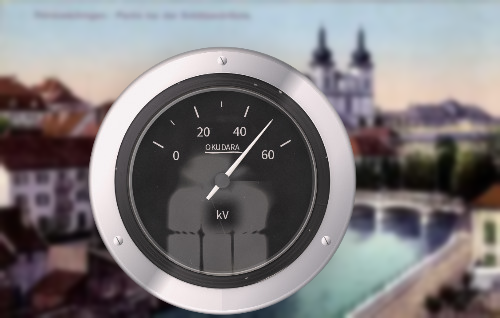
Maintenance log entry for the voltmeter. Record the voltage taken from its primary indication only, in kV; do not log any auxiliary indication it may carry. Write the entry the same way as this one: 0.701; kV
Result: 50; kV
